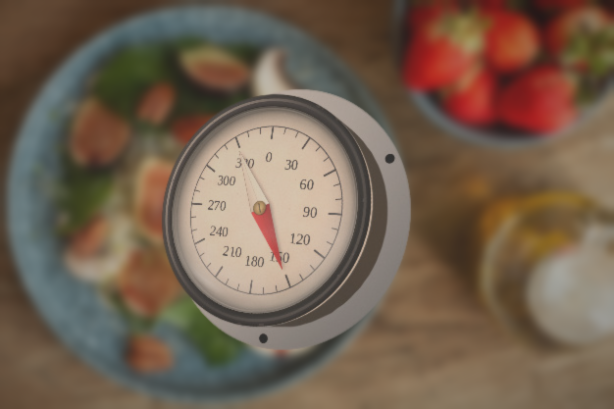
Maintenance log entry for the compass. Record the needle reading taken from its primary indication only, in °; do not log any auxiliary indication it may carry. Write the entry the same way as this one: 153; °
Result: 150; °
